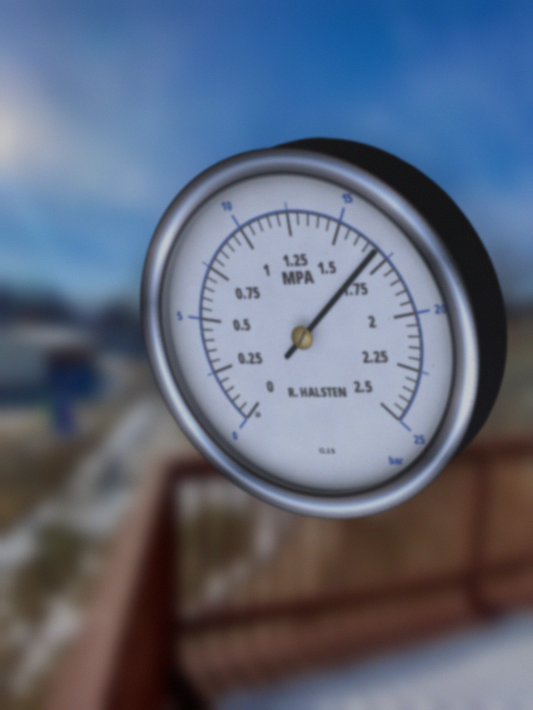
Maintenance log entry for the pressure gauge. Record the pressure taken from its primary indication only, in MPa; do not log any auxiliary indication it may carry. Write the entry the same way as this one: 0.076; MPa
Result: 1.7; MPa
